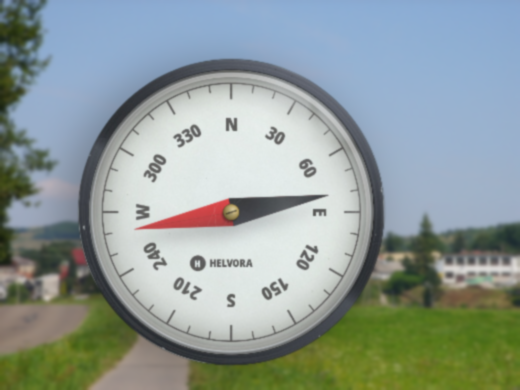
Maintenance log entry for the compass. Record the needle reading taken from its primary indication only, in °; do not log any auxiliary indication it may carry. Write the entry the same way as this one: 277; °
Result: 260; °
